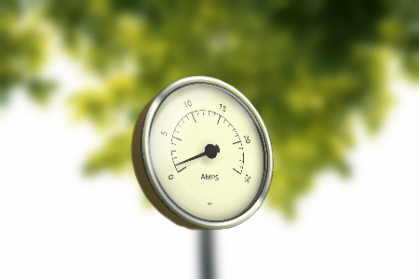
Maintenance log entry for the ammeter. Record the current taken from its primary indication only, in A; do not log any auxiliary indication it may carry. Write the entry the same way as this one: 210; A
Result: 1; A
